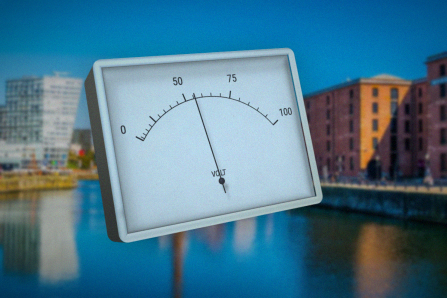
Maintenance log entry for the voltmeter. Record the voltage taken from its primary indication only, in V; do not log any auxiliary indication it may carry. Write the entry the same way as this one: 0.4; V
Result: 55; V
